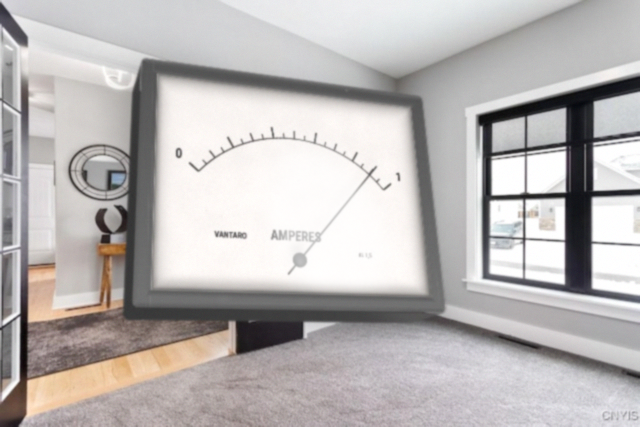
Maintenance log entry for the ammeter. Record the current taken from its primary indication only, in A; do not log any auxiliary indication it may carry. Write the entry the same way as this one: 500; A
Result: 0.9; A
